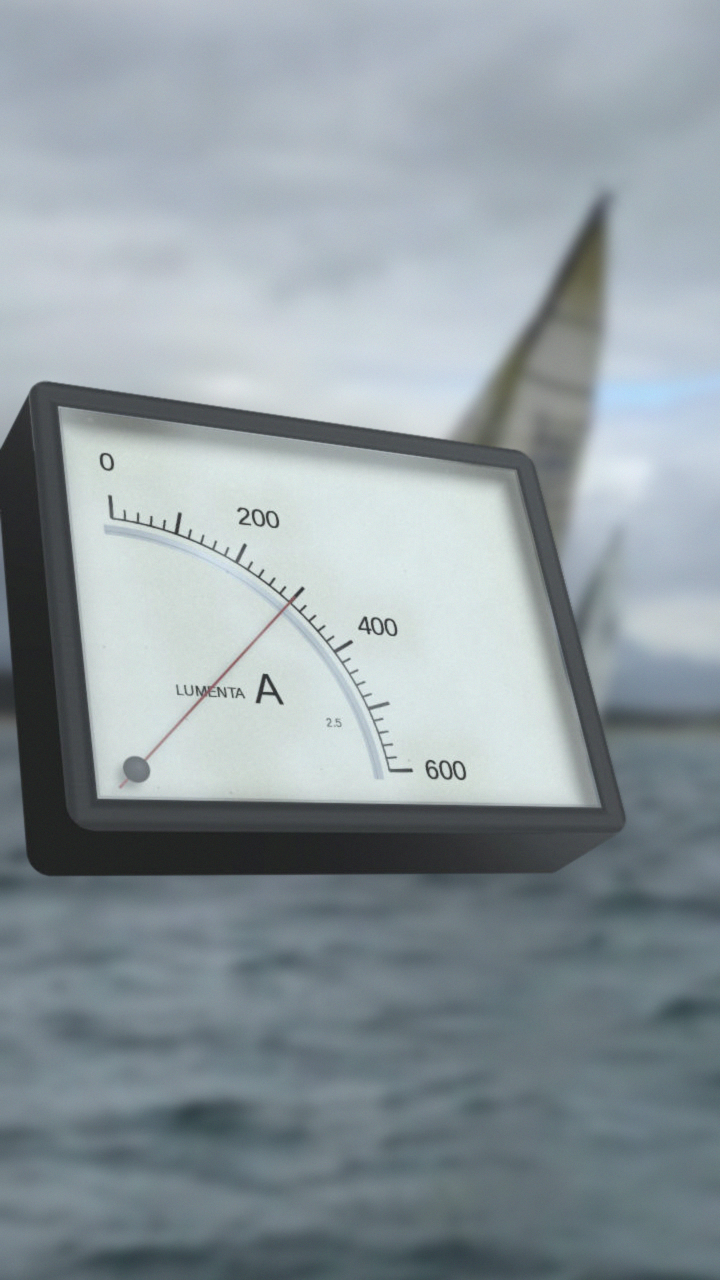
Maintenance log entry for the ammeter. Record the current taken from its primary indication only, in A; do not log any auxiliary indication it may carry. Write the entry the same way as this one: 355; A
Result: 300; A
